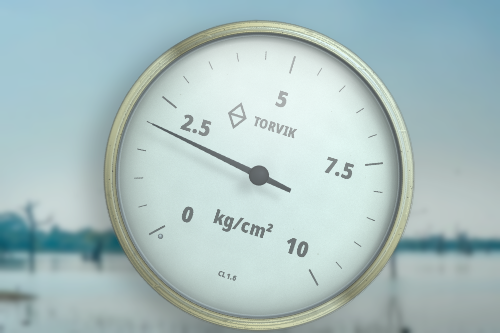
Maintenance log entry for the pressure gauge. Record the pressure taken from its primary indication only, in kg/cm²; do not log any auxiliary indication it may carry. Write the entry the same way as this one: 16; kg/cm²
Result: 2; kg/cm²
